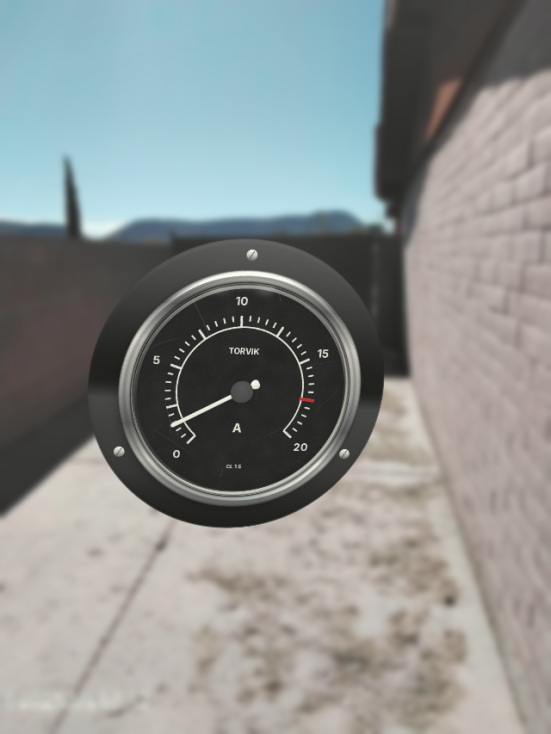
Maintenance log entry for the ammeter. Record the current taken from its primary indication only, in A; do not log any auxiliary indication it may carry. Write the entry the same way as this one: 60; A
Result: 1.5; A
